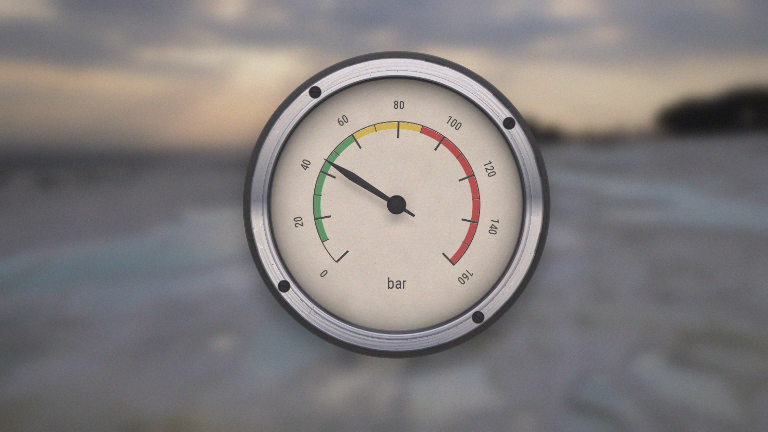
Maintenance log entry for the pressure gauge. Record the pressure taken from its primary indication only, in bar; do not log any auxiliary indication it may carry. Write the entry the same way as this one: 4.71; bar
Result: 45; bar
